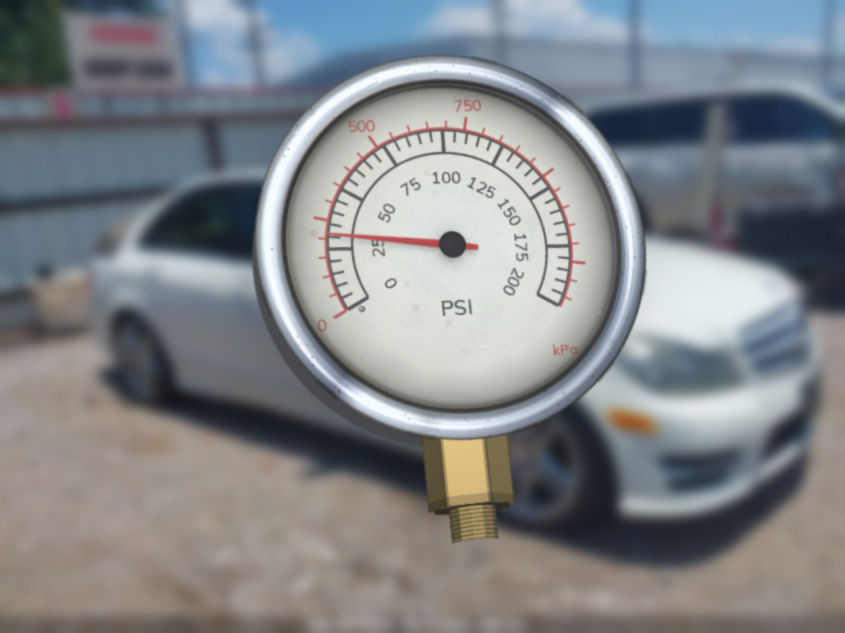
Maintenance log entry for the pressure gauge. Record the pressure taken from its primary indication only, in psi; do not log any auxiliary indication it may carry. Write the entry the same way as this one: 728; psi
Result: 30; psi
